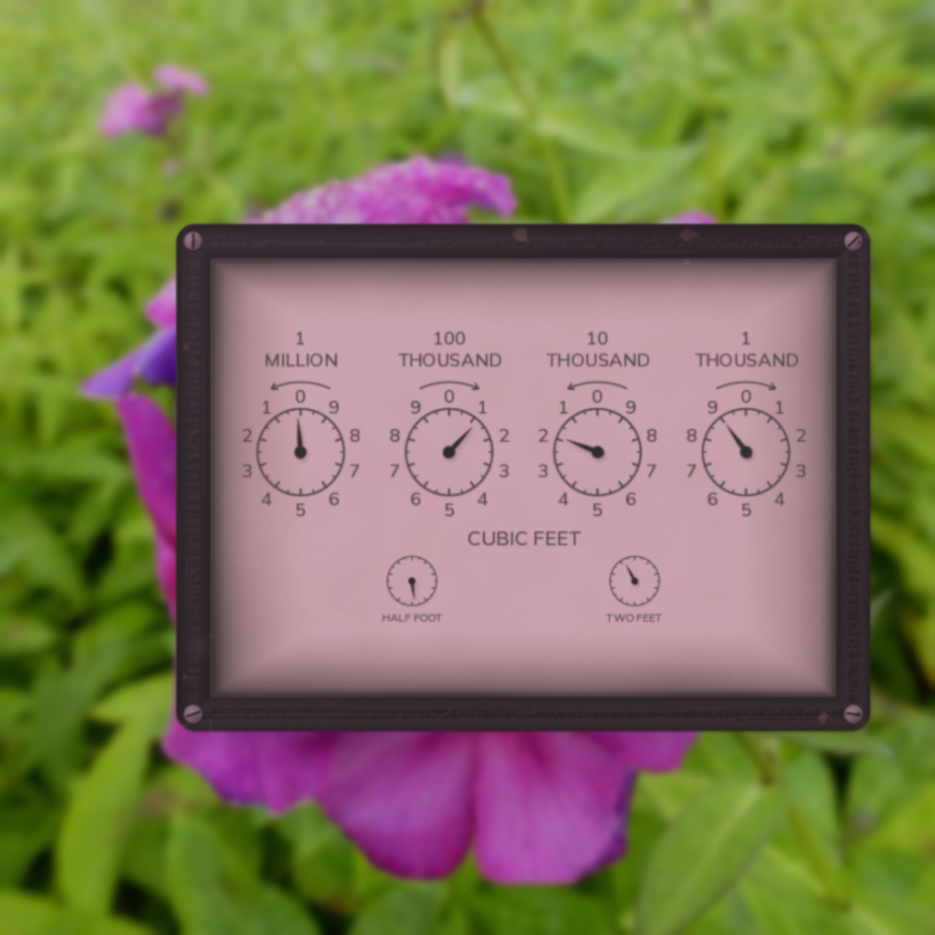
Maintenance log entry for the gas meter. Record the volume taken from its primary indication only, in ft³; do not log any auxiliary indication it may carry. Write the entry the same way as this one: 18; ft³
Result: 11900; ft³
